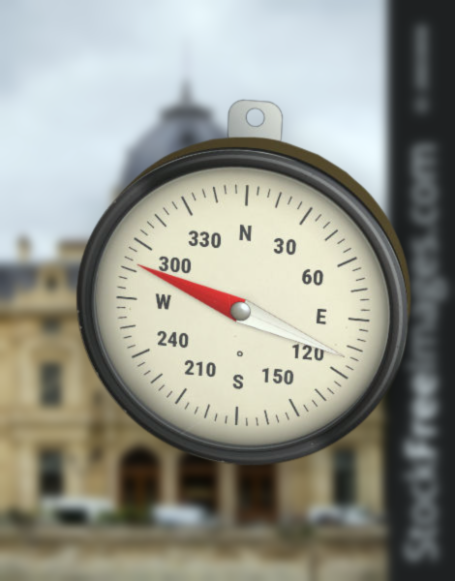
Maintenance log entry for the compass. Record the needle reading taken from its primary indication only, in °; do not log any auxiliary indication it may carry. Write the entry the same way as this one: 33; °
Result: 290; °
